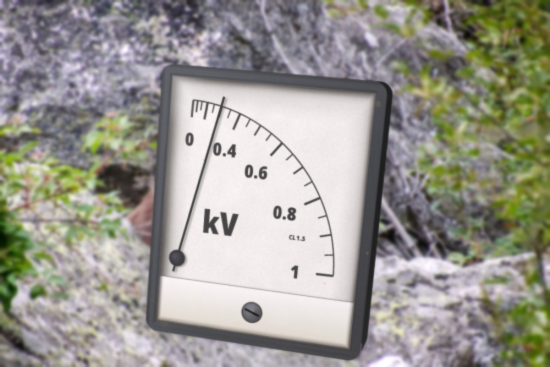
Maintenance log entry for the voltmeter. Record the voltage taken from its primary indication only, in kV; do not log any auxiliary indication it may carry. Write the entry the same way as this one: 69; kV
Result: 0.3; kV
